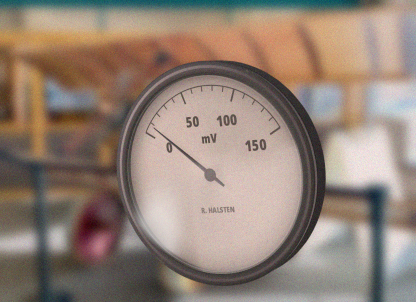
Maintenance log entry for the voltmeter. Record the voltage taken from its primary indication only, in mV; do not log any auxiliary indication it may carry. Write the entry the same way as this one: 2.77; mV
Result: 10; mV
